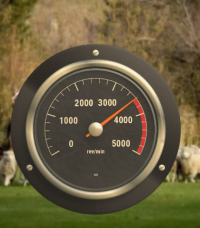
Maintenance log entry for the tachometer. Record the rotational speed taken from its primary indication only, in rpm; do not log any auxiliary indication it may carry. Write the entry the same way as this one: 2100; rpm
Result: 3600; rpm
